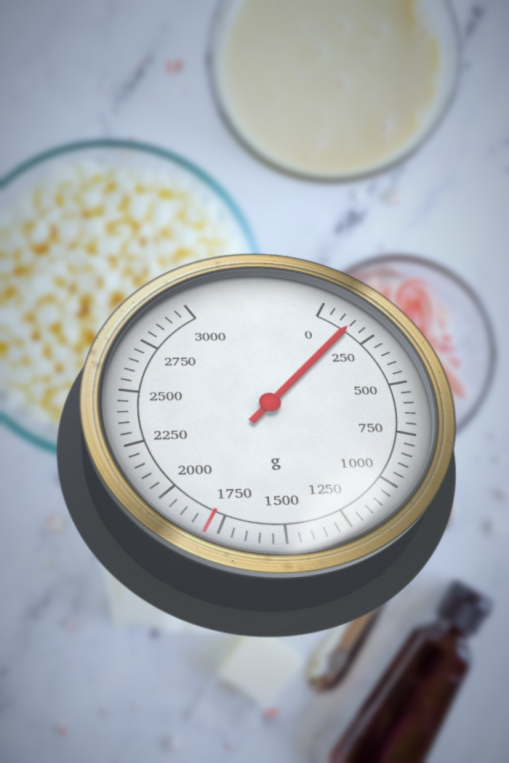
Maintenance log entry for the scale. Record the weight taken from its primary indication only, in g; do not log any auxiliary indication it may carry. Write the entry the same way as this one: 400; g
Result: 150; g
